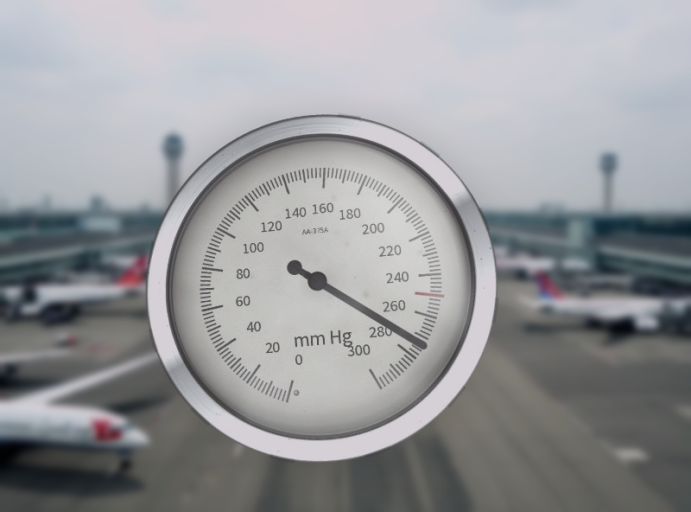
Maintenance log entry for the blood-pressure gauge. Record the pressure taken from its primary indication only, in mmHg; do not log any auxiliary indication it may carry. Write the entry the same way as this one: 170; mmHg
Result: 274; mmHg
